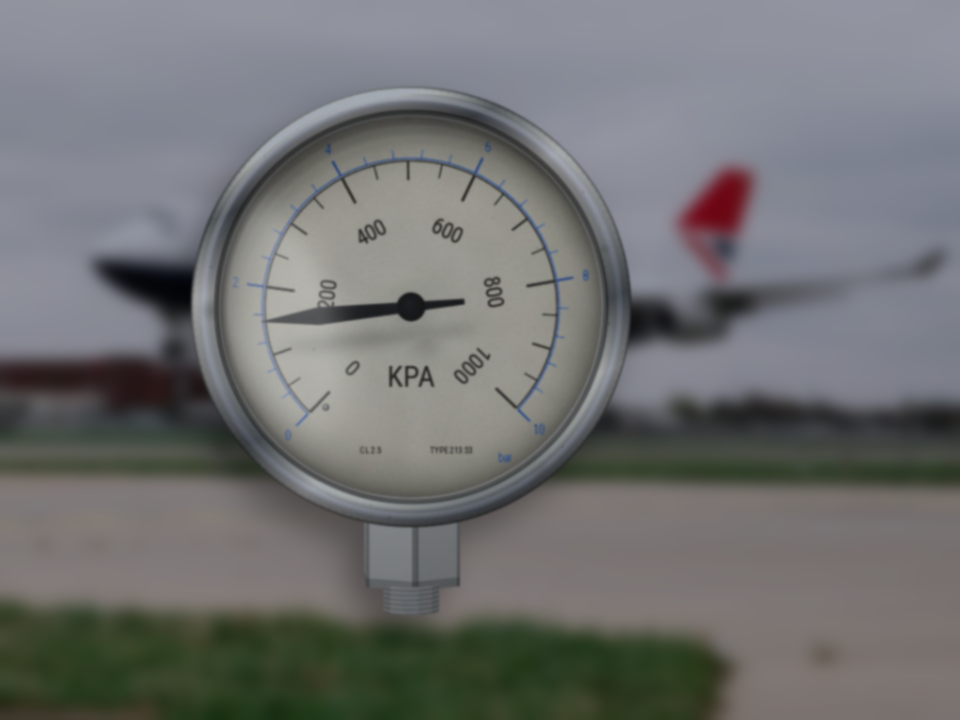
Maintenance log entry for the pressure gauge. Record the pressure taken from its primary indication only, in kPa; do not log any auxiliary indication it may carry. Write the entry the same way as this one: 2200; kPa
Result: 150; kPa
